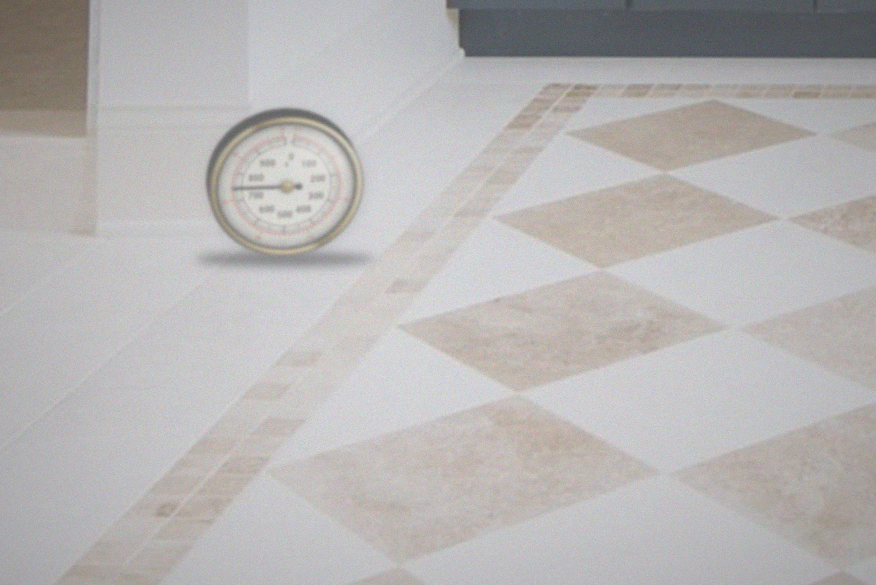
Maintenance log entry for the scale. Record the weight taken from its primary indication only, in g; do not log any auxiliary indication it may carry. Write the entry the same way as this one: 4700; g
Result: 750; g
